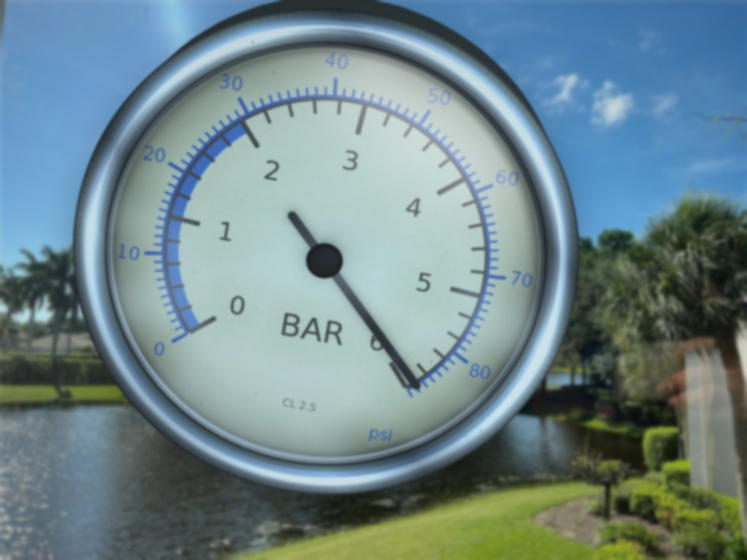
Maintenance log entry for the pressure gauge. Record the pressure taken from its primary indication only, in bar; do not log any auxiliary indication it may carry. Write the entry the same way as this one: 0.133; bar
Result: 5.9; bar
